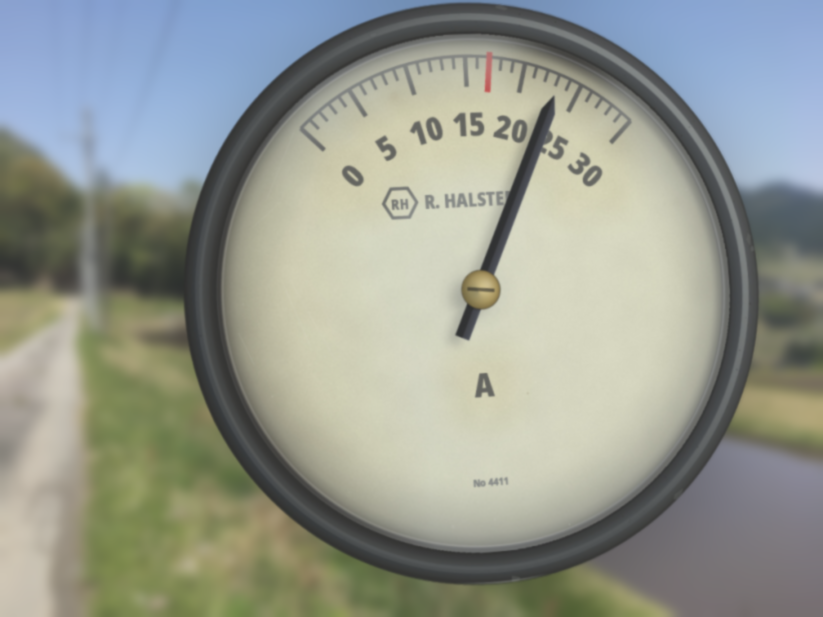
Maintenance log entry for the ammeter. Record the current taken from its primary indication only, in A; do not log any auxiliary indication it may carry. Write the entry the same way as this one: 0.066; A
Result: 23; A
